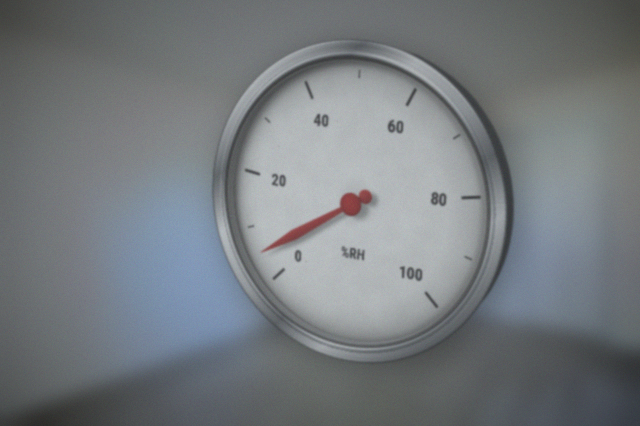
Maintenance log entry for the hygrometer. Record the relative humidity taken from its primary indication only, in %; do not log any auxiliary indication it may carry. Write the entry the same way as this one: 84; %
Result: 5; %
